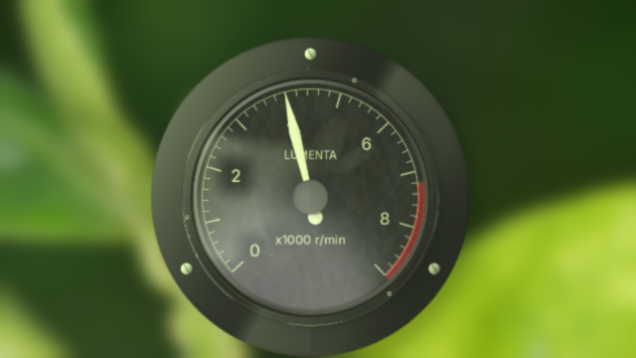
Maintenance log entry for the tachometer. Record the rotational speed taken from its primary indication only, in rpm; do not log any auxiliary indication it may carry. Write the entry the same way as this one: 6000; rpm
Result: 4000; rpm
